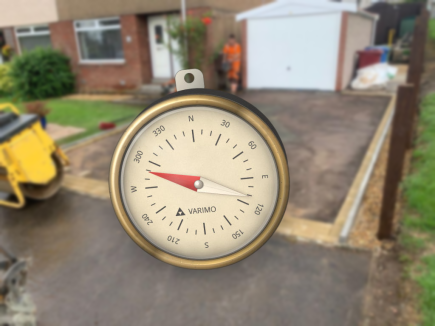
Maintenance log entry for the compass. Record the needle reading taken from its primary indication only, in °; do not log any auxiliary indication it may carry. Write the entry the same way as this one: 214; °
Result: 290; °
